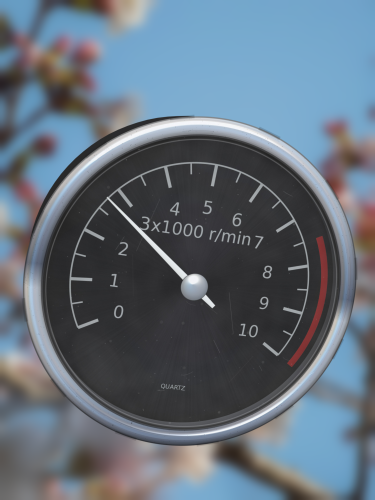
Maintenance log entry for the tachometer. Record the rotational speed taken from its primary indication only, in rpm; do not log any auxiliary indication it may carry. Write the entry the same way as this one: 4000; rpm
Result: 2750; rpm
